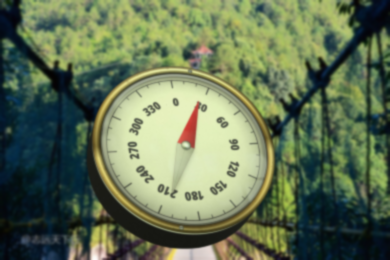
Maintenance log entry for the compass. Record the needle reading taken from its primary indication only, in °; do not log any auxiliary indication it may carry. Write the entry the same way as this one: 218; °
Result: 25; °
